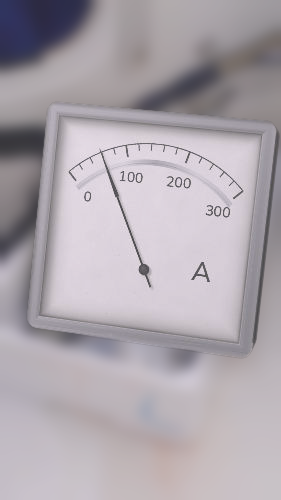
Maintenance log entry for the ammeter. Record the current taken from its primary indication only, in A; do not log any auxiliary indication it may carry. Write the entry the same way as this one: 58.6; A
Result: 60; A
